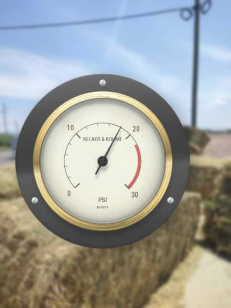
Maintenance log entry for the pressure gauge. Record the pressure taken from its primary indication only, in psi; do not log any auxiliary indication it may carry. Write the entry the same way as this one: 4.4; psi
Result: 18; psi
